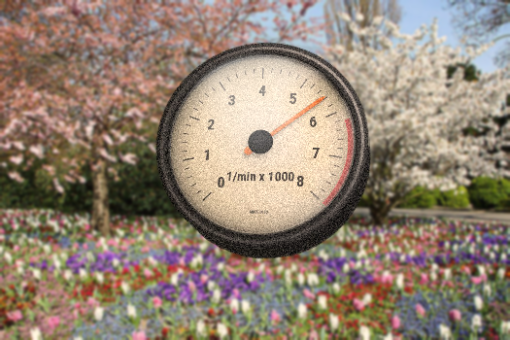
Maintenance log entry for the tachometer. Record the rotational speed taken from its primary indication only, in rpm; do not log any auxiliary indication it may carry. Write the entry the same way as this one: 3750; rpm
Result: 5600; rpm
